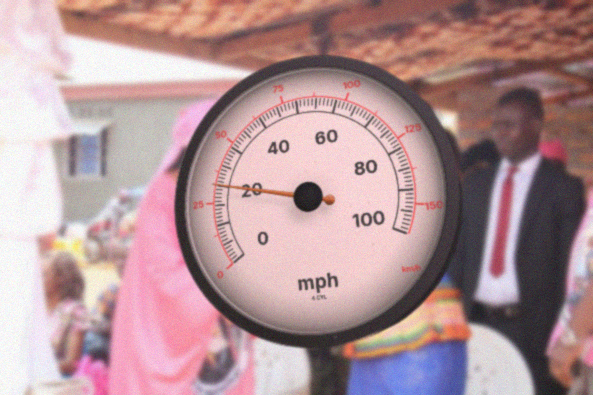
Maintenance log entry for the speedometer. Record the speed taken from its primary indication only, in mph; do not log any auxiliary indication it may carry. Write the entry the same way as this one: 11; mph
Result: 20; mph
